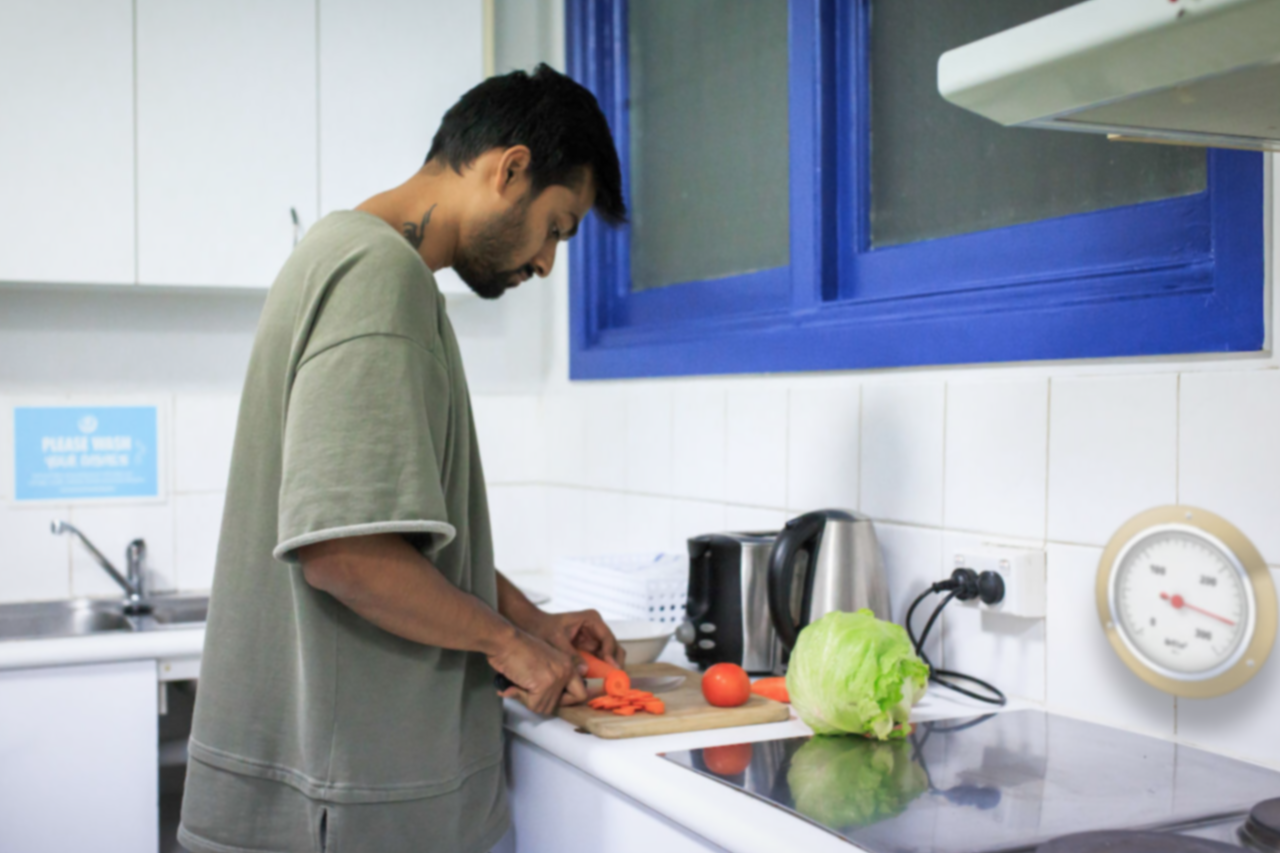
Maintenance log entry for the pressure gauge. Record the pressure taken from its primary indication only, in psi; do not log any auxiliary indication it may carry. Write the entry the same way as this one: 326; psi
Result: 260; psi
